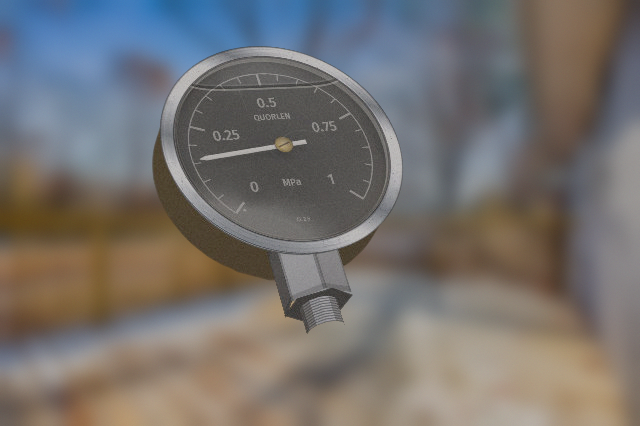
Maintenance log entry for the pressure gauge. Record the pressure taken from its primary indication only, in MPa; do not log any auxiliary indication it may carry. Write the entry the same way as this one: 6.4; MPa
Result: 0.15; MPa
